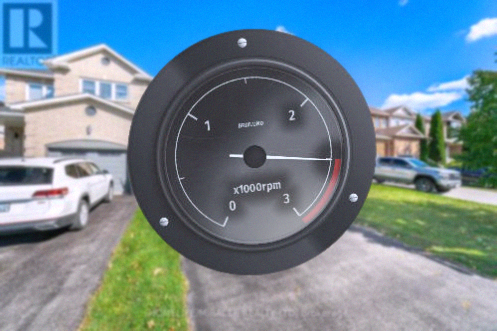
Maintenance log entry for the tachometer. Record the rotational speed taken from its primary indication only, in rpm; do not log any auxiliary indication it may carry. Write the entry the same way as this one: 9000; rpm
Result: 2500; rpm
